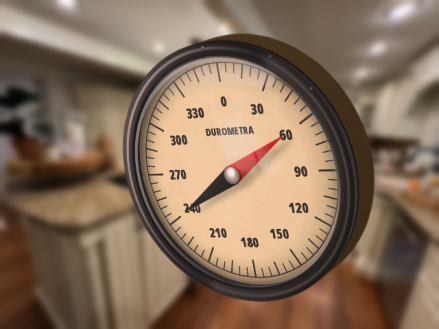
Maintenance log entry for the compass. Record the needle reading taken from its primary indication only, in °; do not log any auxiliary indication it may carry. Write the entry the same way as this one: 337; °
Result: 60; °
